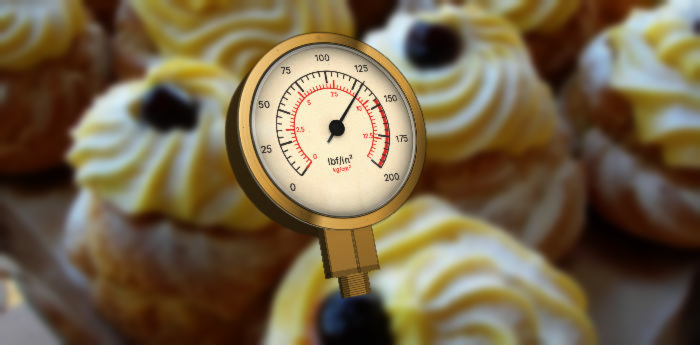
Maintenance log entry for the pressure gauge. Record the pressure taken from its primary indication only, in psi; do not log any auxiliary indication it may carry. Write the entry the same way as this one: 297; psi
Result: 130; psi
